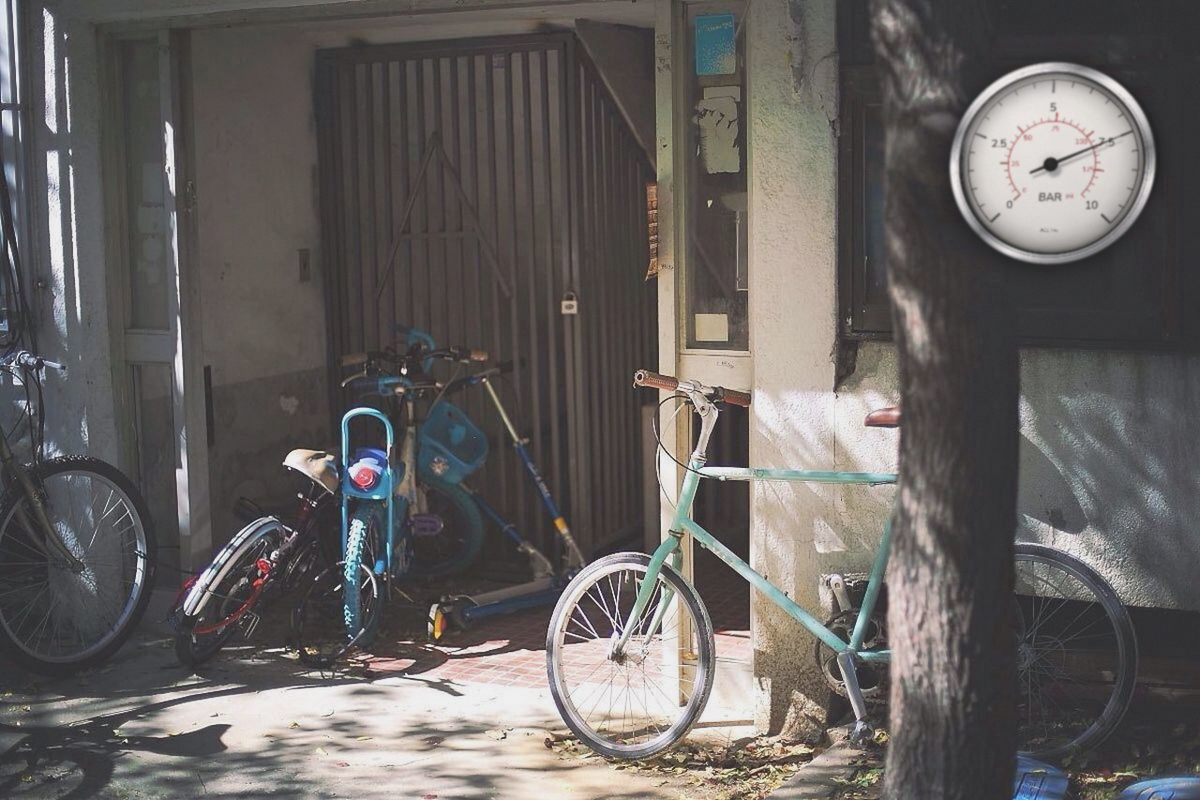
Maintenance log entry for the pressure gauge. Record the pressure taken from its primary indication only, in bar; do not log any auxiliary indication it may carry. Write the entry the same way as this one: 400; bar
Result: 7.5; bar
